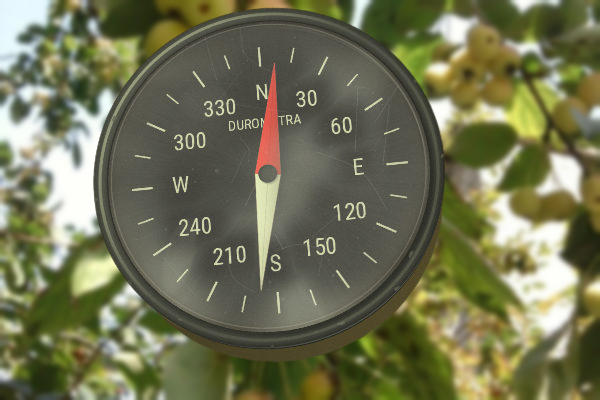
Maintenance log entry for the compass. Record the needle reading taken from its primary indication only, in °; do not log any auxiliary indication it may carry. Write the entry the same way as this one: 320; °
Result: 7.5; °
